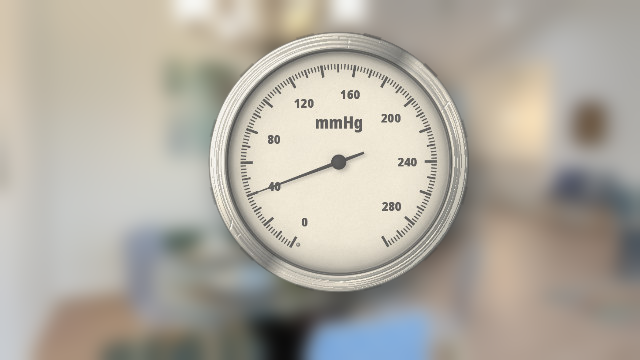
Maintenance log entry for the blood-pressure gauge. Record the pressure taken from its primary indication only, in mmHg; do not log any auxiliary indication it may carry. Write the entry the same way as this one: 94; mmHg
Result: 40; mmHg
